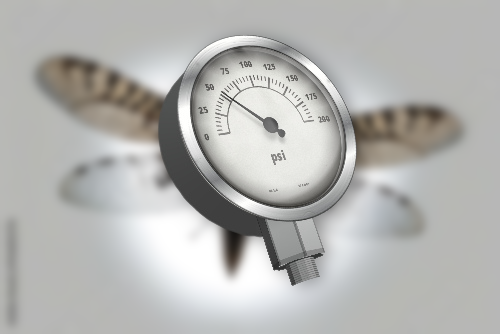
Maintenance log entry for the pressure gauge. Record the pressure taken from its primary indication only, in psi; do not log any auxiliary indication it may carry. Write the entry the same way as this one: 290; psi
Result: 50; psi
